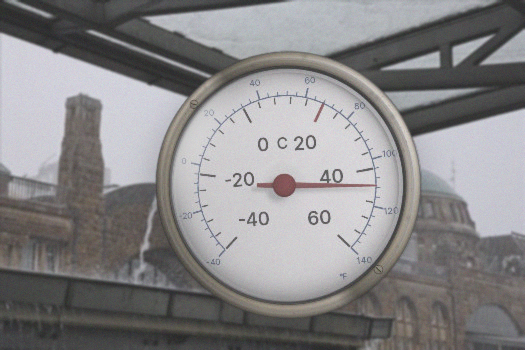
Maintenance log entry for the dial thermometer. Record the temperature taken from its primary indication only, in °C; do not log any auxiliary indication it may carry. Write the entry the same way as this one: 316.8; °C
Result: 44; °C
